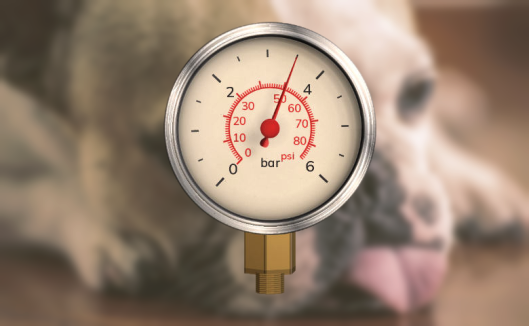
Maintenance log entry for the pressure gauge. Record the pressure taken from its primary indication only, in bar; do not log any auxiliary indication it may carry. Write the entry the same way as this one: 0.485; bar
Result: 3.5; bar
